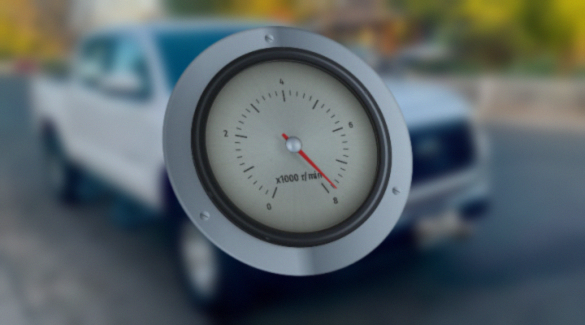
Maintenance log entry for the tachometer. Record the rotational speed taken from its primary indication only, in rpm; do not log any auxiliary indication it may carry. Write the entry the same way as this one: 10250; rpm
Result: 7800; rpm
